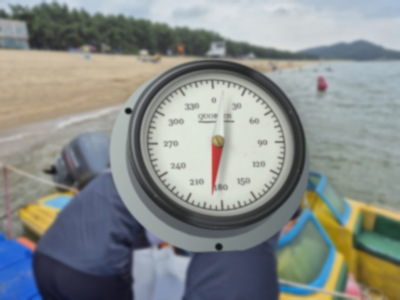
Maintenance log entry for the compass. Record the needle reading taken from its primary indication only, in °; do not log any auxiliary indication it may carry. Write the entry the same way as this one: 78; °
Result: 190; °
